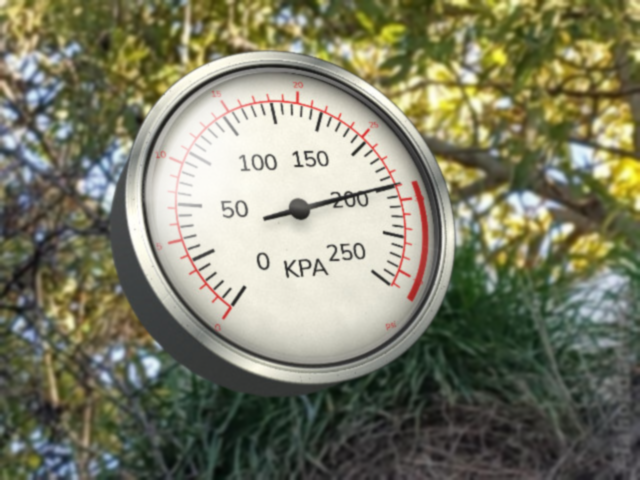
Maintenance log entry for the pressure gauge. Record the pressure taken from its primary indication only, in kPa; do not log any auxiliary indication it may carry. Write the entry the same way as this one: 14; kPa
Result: 200; kPa
